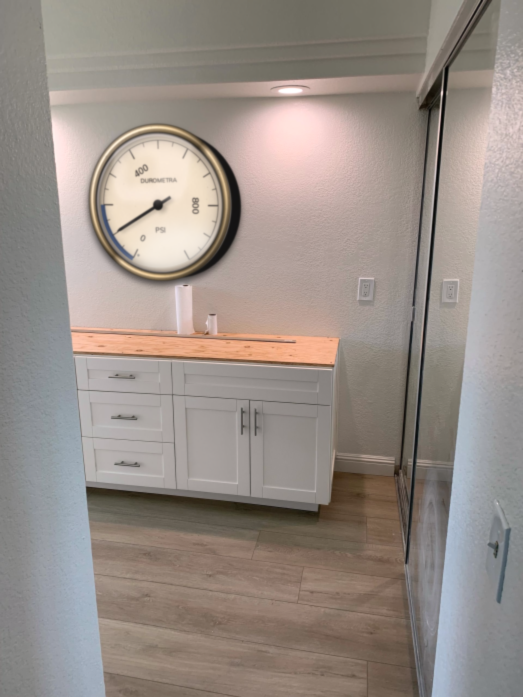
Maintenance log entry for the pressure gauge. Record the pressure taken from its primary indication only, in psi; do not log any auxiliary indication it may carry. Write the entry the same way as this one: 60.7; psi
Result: 100; psi
